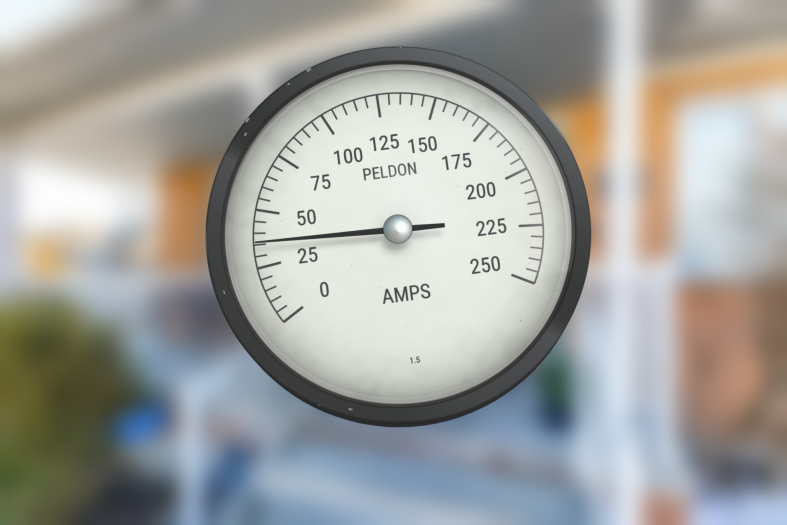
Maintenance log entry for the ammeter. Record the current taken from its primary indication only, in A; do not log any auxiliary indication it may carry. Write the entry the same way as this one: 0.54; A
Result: 35; A
